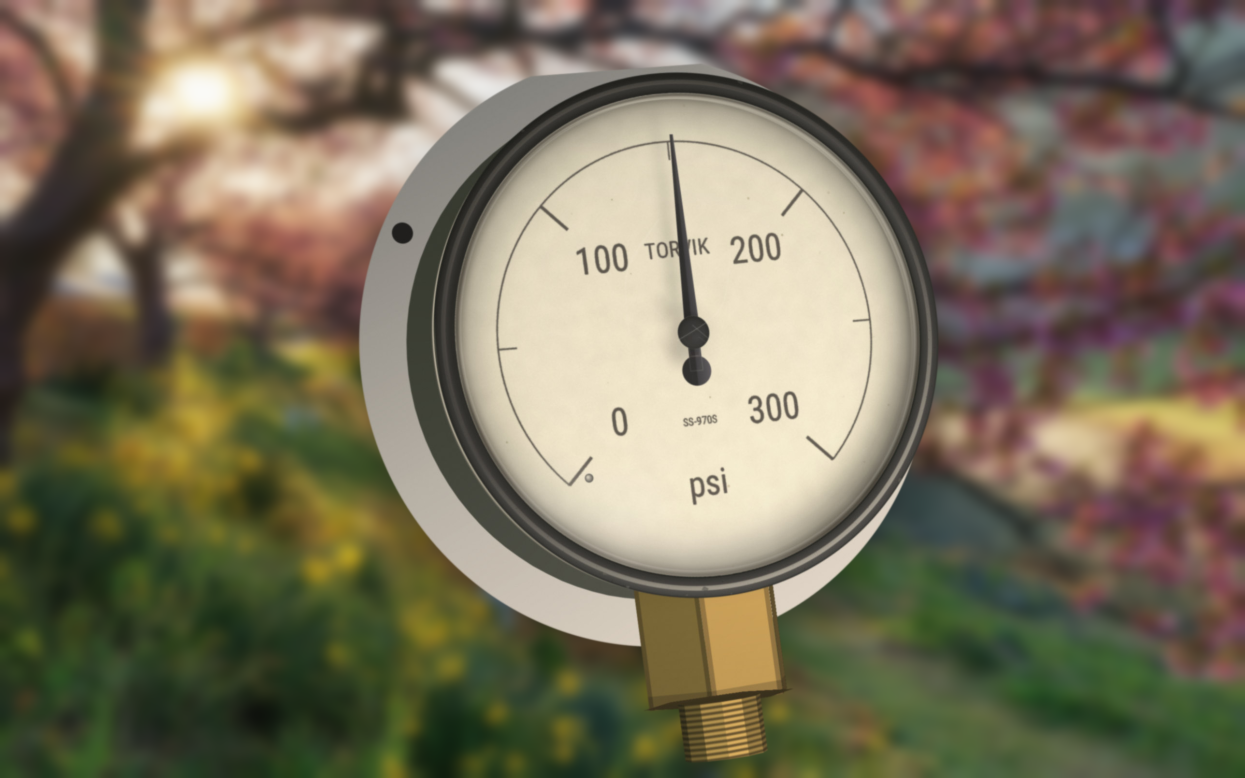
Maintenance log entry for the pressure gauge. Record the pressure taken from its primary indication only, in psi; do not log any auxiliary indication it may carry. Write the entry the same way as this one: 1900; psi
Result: 150; psi
